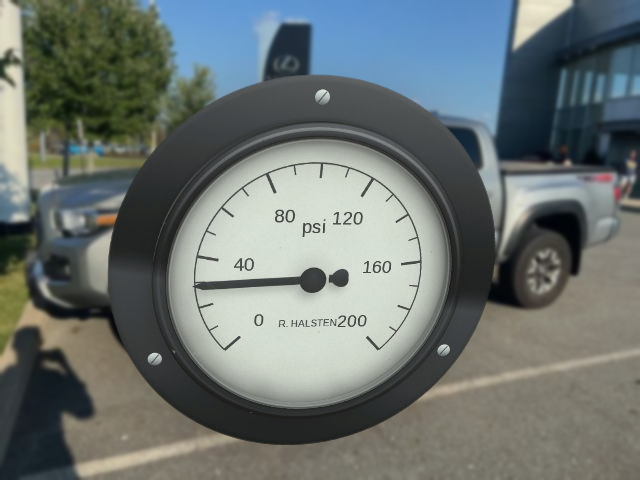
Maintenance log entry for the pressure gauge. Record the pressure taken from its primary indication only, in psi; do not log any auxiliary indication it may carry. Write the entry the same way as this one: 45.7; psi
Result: 30; psi
